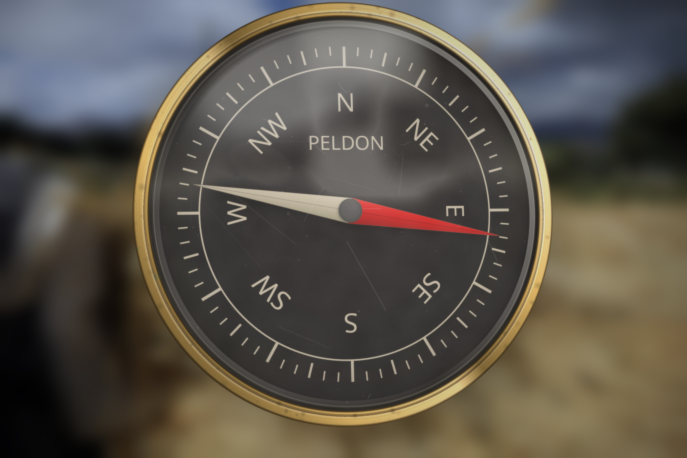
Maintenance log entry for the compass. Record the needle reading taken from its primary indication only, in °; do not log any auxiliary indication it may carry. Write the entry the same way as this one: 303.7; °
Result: 100; °
